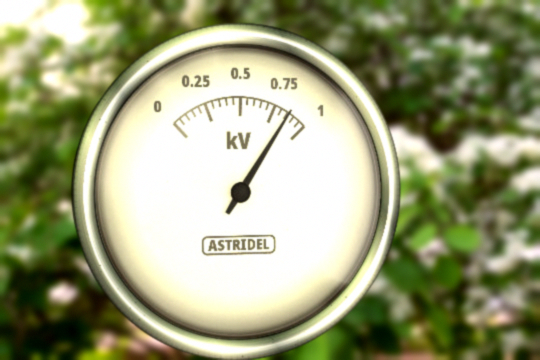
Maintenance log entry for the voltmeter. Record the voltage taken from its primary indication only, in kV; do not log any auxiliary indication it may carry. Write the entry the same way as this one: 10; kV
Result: 0.85; kV
